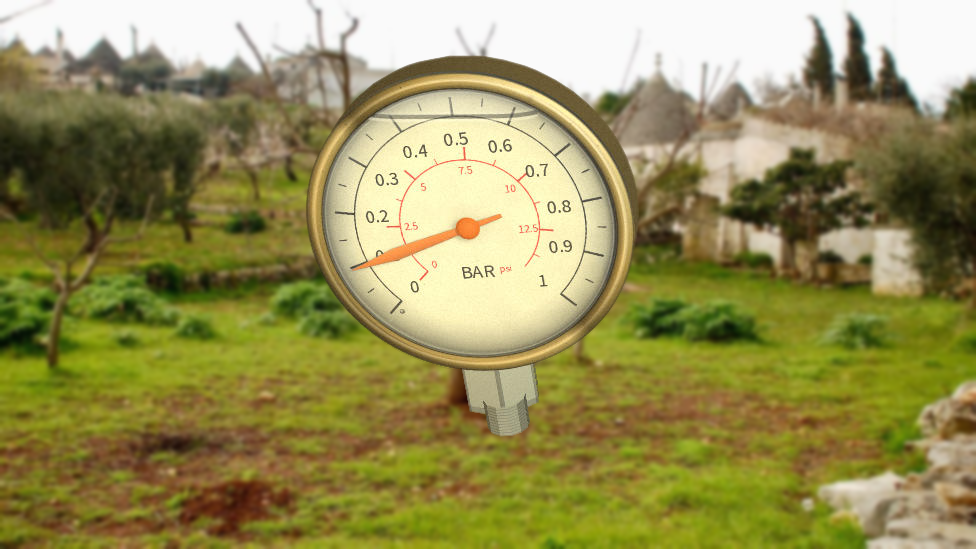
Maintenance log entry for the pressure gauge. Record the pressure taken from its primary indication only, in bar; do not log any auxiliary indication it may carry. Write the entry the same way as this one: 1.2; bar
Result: 0.1; bar
